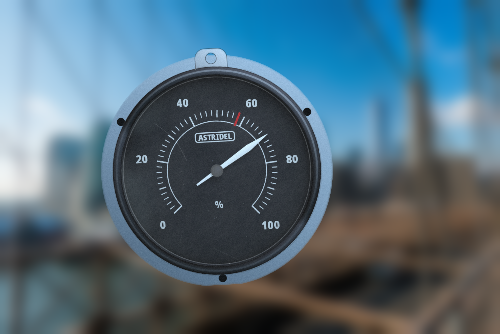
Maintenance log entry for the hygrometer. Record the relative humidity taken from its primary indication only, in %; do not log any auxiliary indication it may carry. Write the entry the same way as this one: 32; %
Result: 70; %
